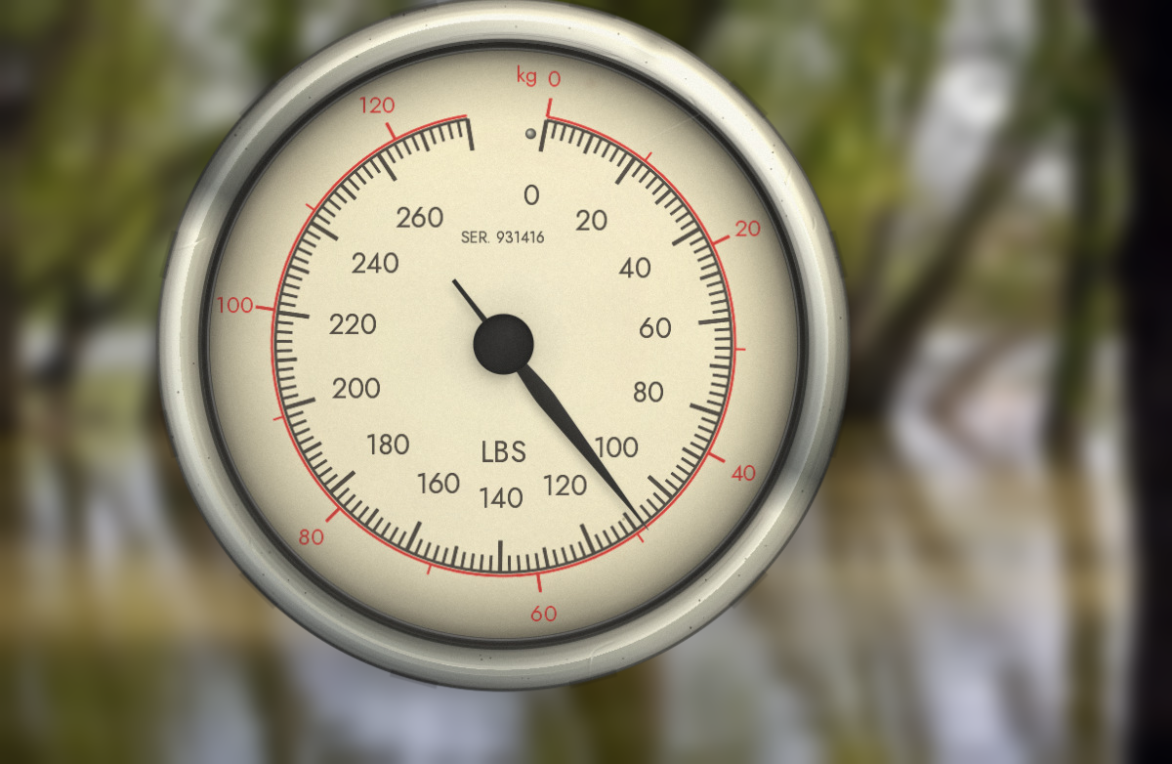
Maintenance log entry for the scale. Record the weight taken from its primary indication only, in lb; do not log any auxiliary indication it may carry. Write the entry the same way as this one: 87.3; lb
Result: 108; lb
